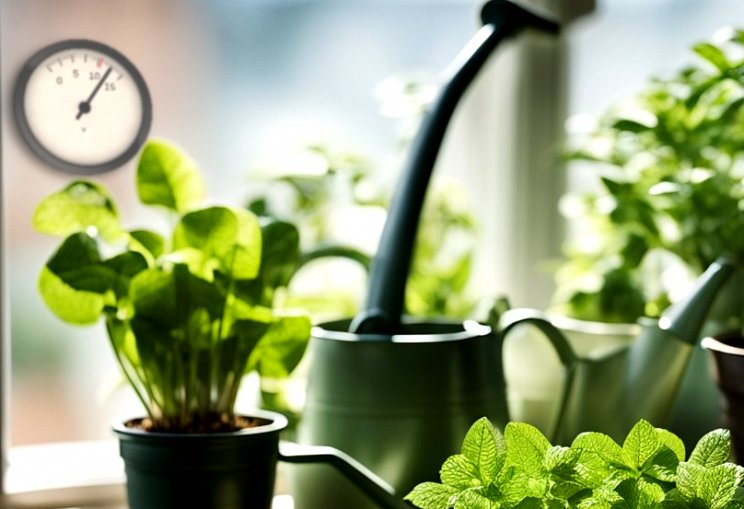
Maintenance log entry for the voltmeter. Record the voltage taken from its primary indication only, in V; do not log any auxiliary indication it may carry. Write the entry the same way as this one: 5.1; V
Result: 12.5; V
